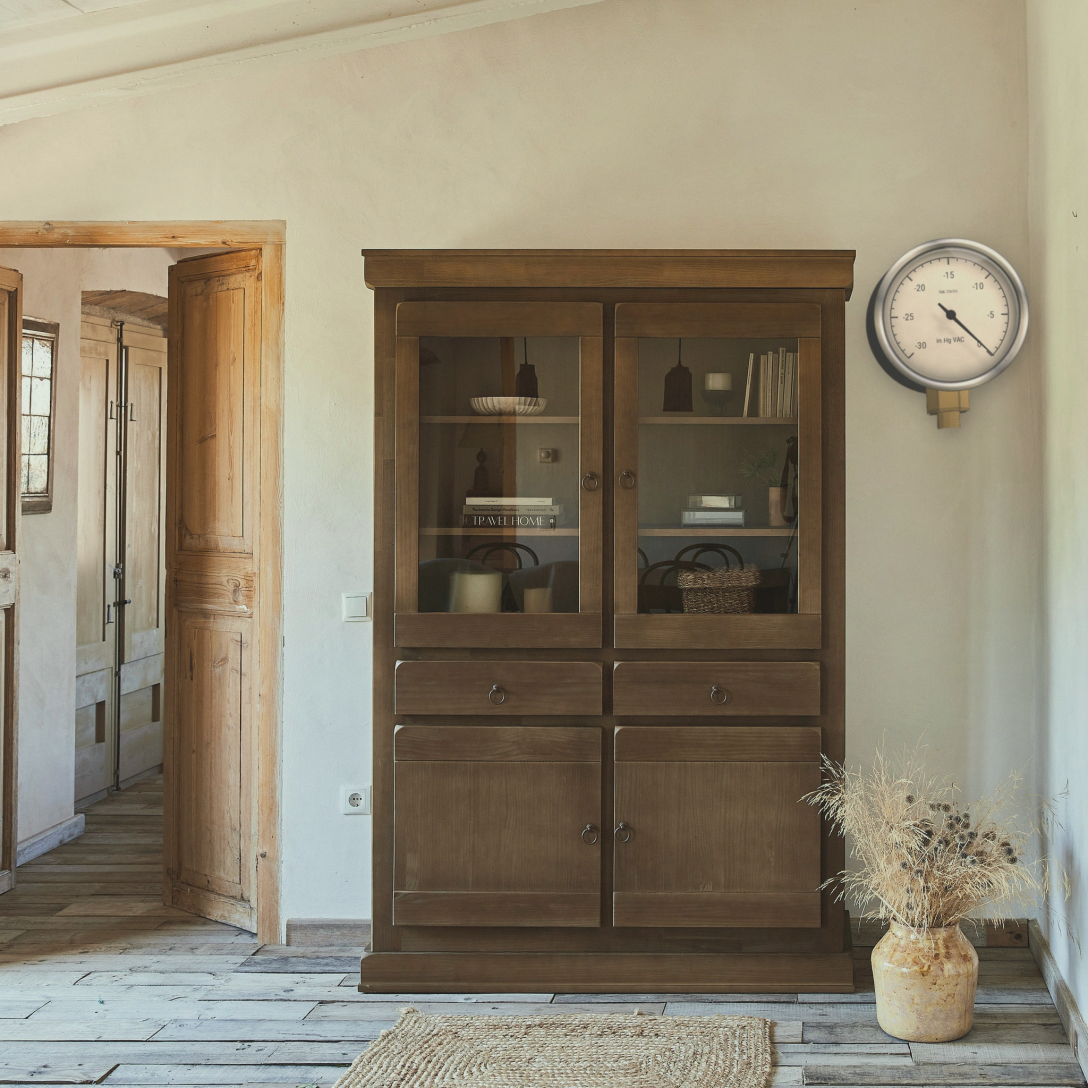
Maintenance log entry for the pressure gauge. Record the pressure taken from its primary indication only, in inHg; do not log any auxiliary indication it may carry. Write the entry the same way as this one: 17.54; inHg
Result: 0; inHg
